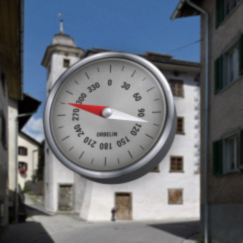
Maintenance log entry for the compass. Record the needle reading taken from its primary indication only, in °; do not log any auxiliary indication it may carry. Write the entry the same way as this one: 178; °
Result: 285; °
